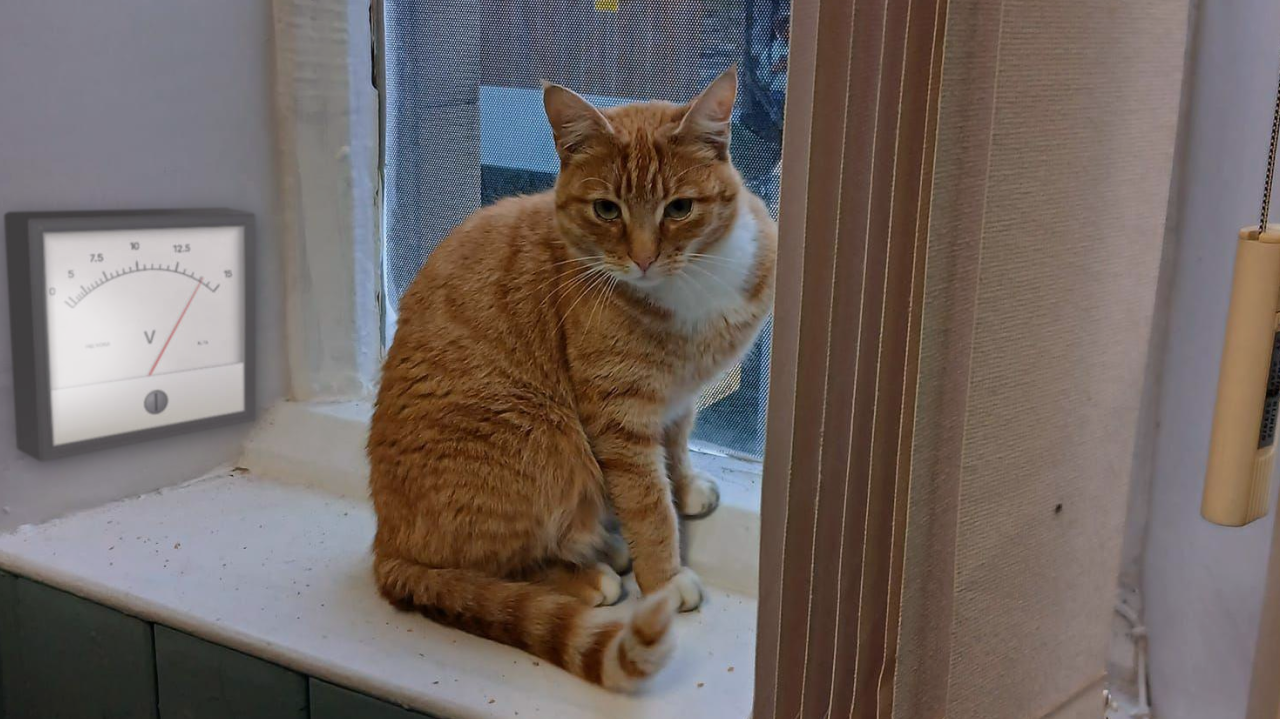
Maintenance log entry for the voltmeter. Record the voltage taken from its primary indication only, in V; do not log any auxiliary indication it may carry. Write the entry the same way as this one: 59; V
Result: 14; V
